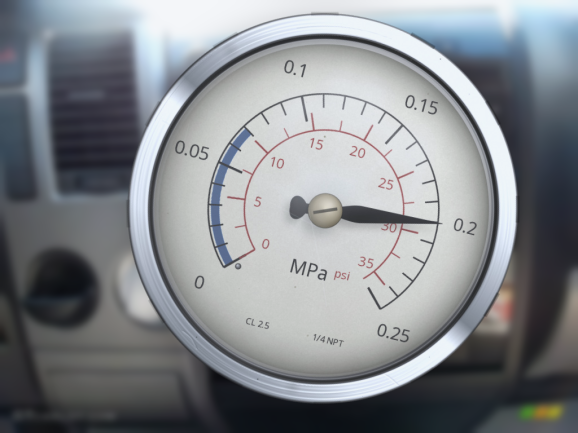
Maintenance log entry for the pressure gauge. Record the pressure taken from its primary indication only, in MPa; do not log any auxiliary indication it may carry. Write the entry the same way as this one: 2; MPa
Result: 0.2; MPa
